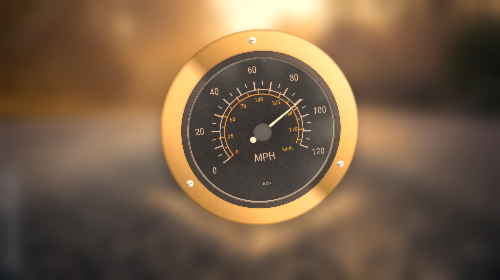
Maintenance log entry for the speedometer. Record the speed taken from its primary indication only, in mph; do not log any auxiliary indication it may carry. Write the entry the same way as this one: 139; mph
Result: 90; mph
